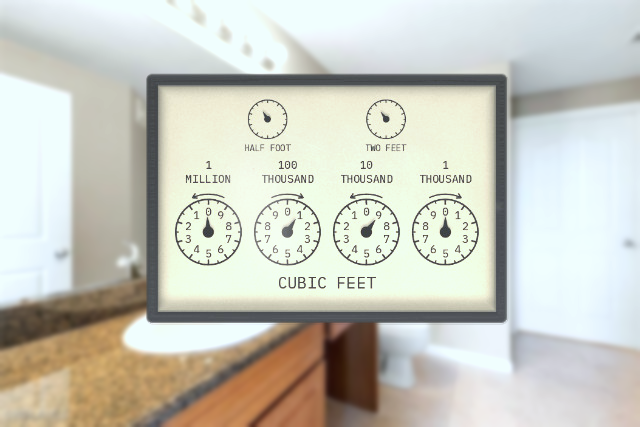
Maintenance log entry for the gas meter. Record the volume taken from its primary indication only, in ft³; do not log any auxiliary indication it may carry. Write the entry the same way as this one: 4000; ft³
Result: 9000; ft³
